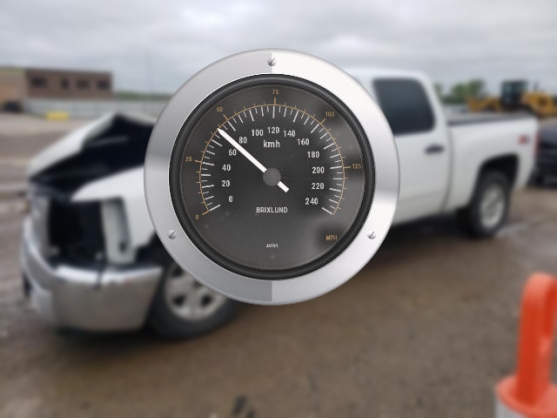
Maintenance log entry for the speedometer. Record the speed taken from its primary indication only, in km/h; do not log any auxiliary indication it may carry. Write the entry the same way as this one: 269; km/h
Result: 70; km/h
